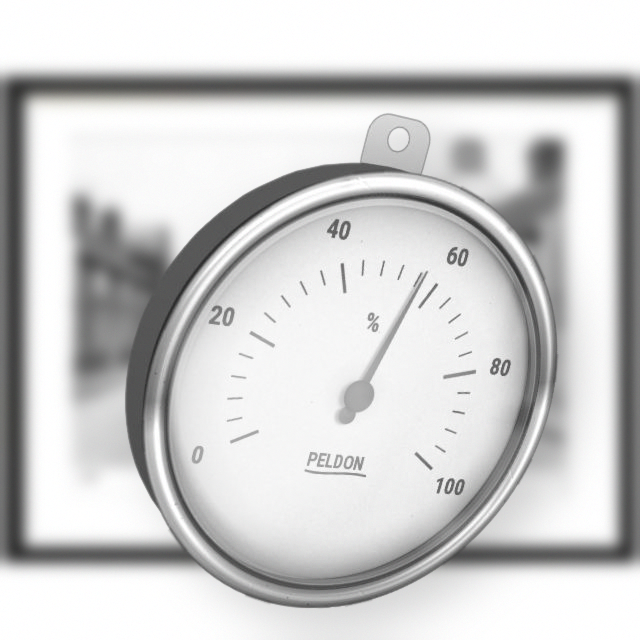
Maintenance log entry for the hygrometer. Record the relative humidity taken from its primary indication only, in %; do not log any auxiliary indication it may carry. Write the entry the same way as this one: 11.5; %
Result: 56; %
